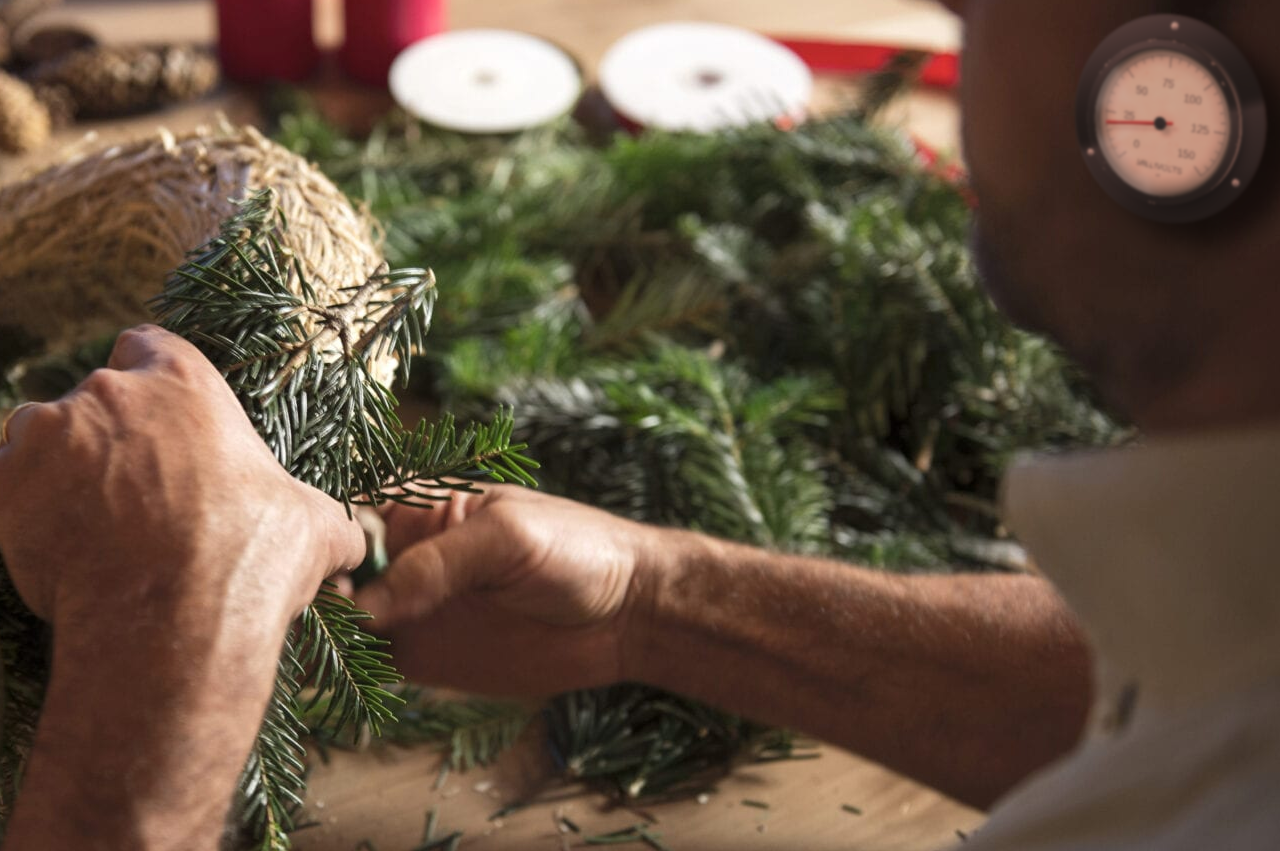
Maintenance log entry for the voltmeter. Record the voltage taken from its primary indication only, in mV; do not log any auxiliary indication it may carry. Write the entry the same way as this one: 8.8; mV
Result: 20; mV
